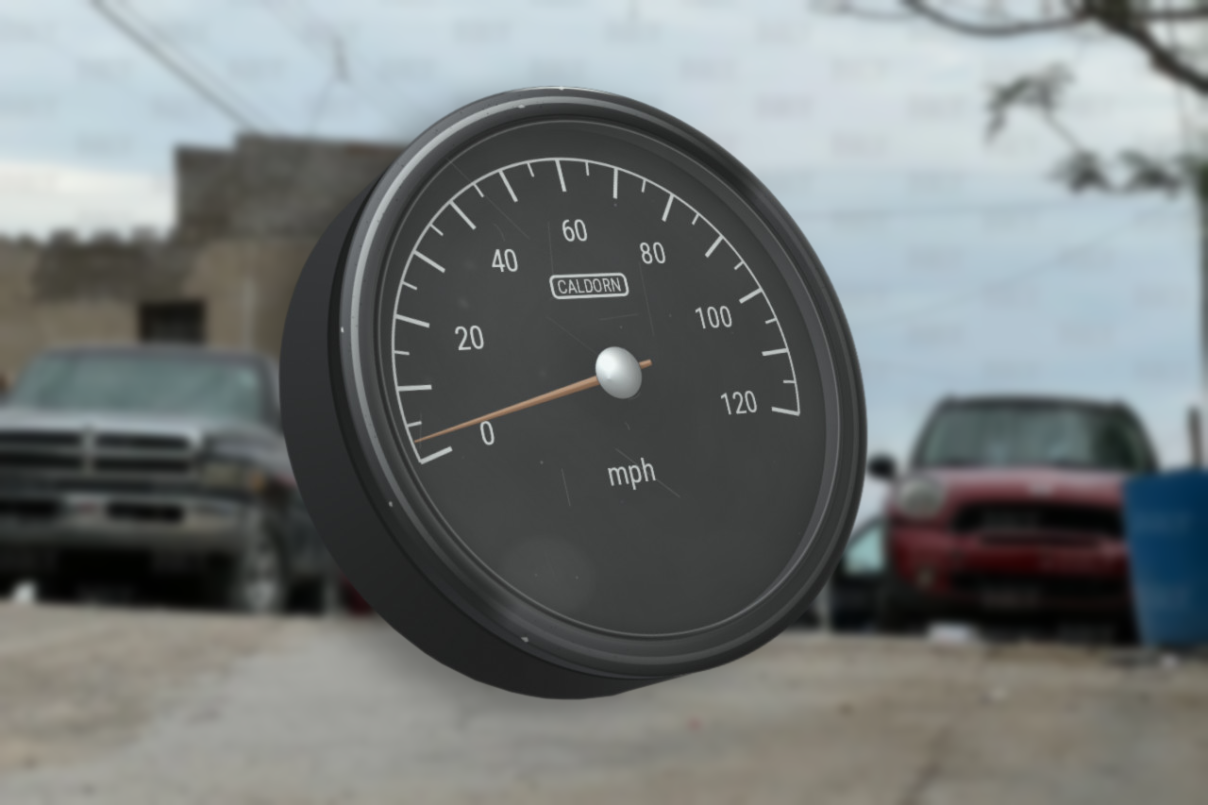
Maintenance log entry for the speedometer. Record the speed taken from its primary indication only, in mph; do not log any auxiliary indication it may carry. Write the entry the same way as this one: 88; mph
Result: 2.5; mph
